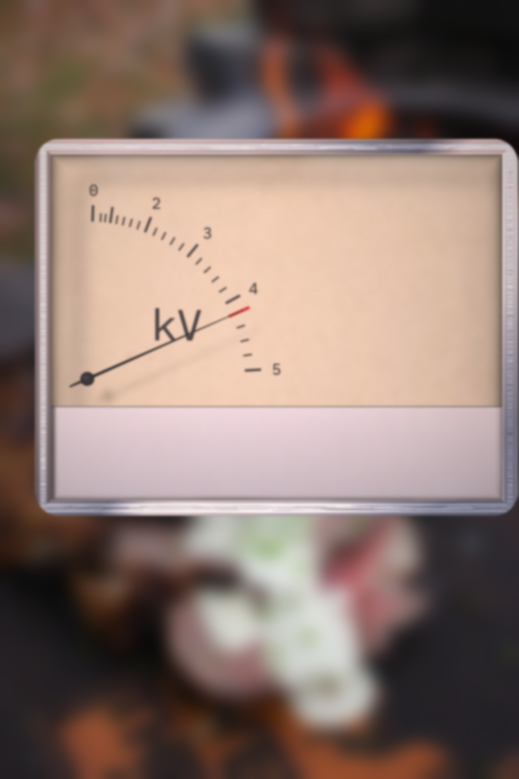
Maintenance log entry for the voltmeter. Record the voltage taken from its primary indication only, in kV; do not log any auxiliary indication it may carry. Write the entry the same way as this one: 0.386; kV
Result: 4.2; kV
